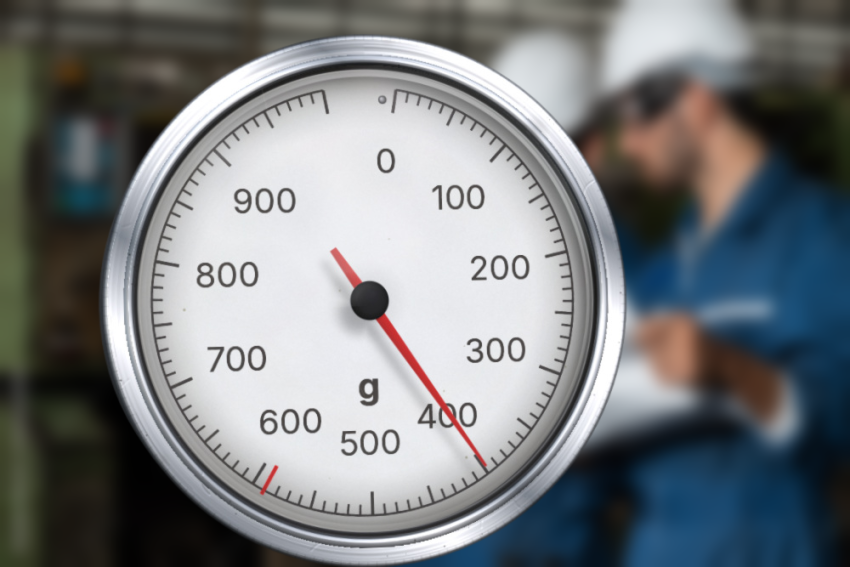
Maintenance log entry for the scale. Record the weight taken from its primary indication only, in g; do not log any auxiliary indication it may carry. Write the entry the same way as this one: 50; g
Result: 400; g
